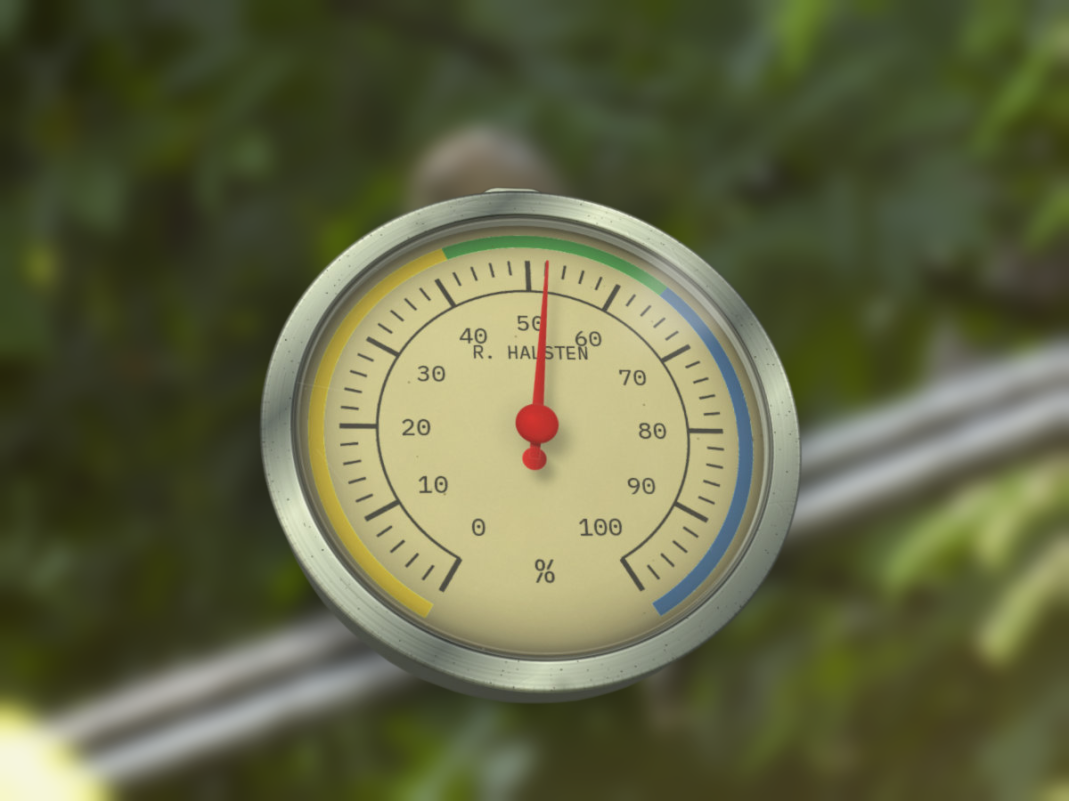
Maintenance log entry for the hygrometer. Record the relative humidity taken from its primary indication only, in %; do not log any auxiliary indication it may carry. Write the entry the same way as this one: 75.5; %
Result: 52; %
